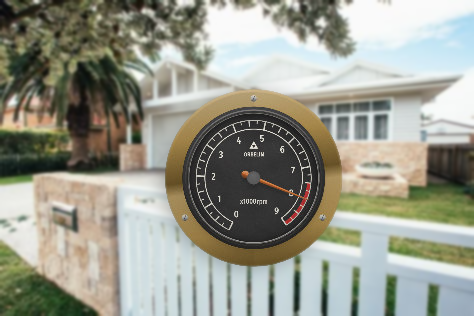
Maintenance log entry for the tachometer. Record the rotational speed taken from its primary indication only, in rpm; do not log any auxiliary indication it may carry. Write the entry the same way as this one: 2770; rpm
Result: 8000; rpm
